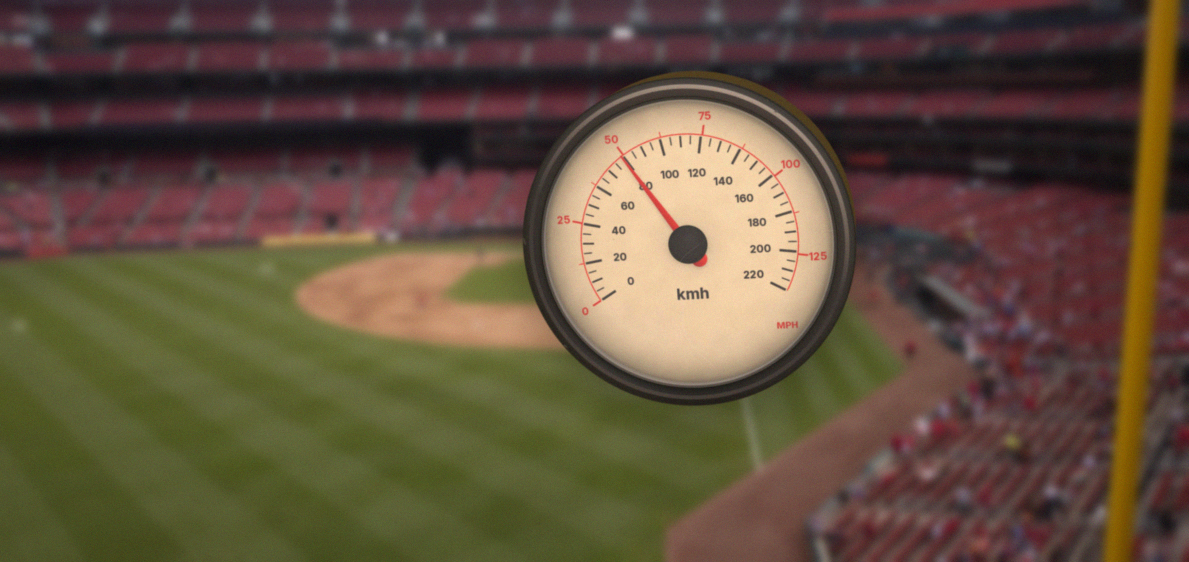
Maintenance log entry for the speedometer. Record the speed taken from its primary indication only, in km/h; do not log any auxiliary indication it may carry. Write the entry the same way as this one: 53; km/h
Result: 80; km/h
